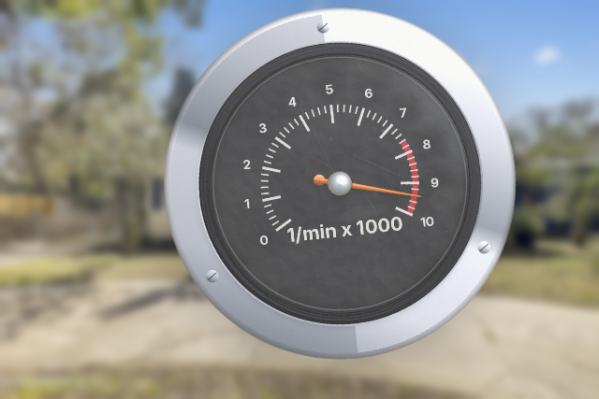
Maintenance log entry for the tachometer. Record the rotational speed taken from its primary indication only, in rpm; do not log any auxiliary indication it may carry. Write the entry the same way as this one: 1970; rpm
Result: 9400; rpm
